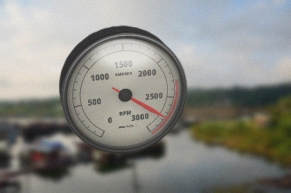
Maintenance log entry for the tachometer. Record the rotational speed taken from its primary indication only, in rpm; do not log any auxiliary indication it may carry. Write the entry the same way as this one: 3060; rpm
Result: 2750; rpm
